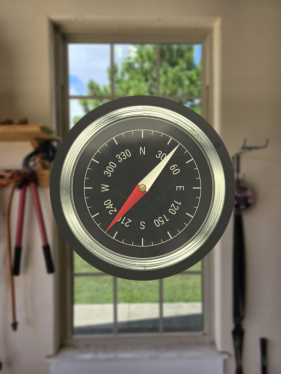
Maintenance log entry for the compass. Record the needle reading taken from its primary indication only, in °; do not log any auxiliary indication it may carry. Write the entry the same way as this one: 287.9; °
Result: 220; °
